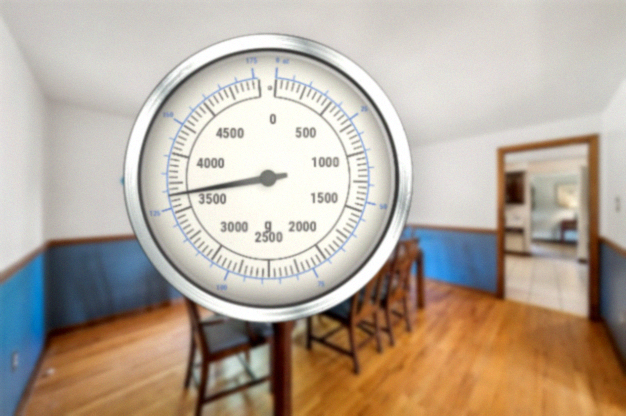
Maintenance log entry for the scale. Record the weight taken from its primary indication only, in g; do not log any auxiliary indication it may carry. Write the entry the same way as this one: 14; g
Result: 3650; g
